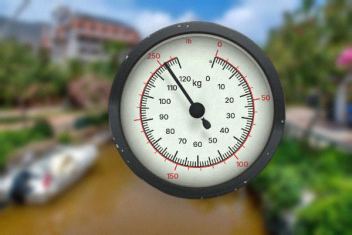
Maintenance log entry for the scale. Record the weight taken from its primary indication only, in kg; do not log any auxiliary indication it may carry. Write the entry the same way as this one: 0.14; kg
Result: 115; kg
